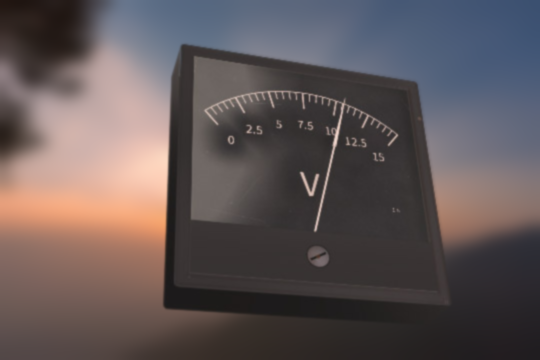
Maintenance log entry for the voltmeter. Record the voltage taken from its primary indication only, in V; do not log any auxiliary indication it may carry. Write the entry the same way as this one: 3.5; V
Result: 10.5; V
